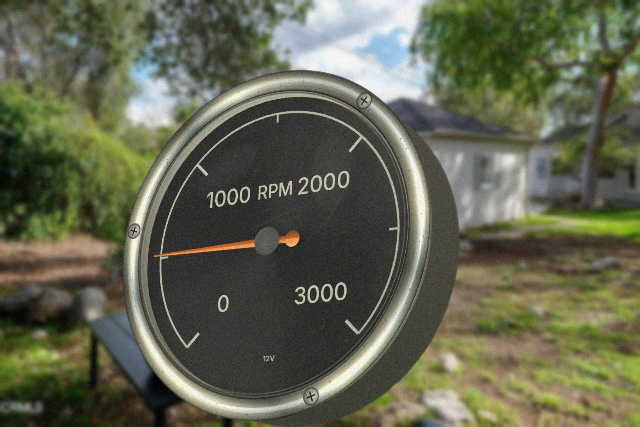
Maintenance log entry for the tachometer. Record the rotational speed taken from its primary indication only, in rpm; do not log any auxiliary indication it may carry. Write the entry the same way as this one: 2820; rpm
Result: 500; rpm
